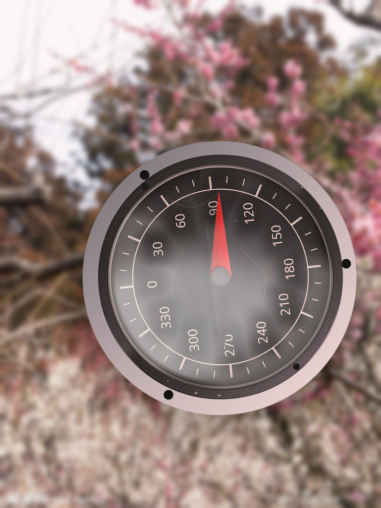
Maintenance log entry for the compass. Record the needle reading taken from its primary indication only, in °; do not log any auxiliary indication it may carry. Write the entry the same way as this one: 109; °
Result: 95; °
